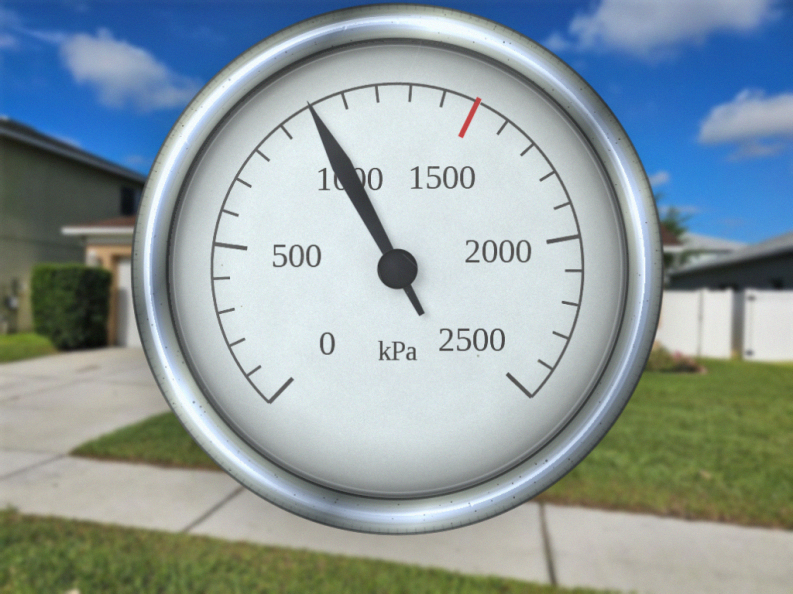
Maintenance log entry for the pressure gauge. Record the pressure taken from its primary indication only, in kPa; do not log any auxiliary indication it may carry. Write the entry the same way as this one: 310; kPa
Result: 1000; kPa
